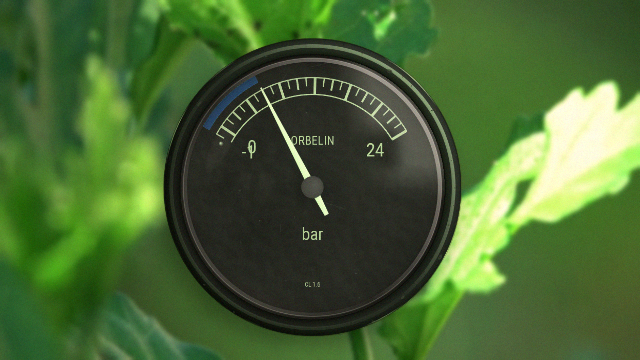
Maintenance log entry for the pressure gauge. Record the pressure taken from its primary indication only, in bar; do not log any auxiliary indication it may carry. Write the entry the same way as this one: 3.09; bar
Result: 6; bar
